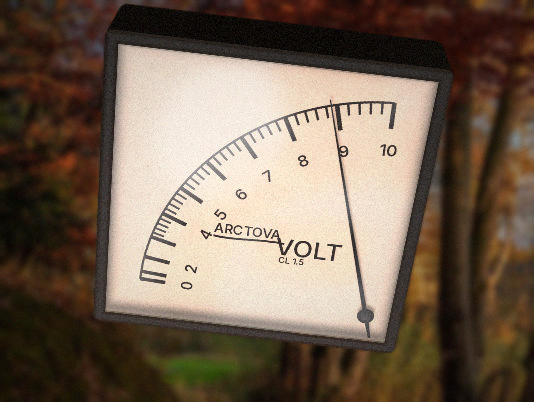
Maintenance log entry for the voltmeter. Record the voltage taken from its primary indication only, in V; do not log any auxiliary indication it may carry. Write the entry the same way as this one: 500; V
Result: 8.9; V
